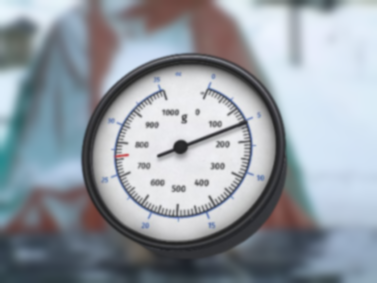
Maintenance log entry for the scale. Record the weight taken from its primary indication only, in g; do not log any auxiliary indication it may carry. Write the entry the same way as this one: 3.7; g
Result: 150; g
